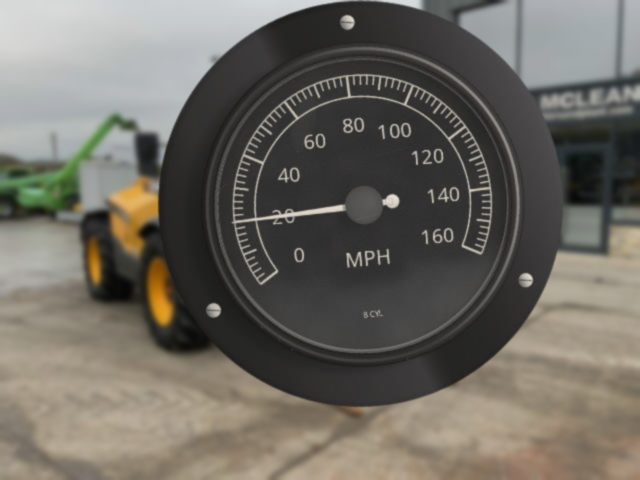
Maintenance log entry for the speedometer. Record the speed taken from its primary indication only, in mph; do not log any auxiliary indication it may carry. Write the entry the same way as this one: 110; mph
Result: 20; mph
